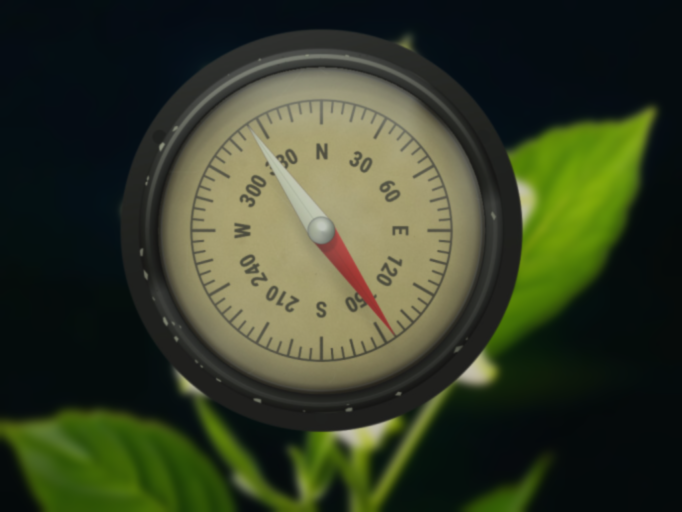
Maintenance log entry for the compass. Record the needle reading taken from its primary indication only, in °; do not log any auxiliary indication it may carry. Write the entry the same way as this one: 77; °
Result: 145; °
